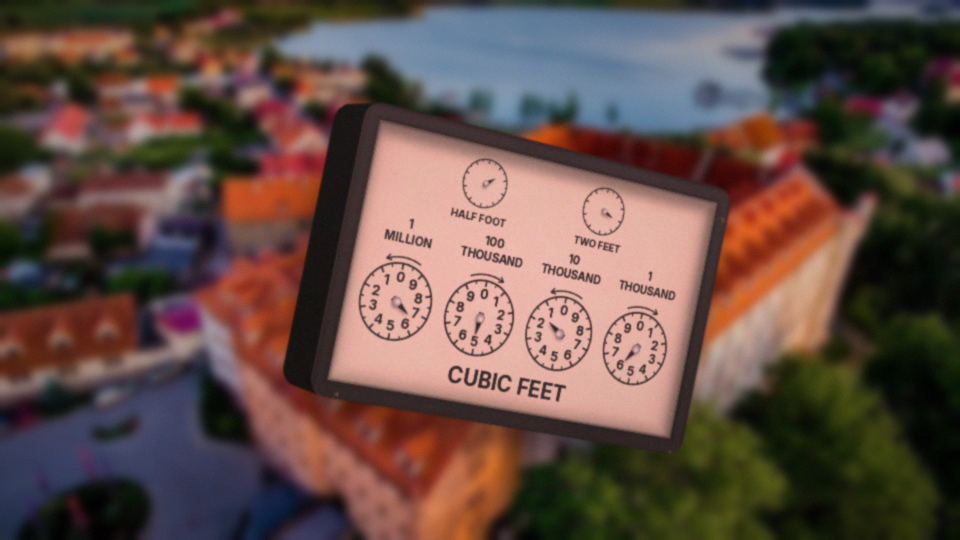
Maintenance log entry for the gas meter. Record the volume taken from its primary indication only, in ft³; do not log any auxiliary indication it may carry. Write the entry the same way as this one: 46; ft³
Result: 651600; ft³
